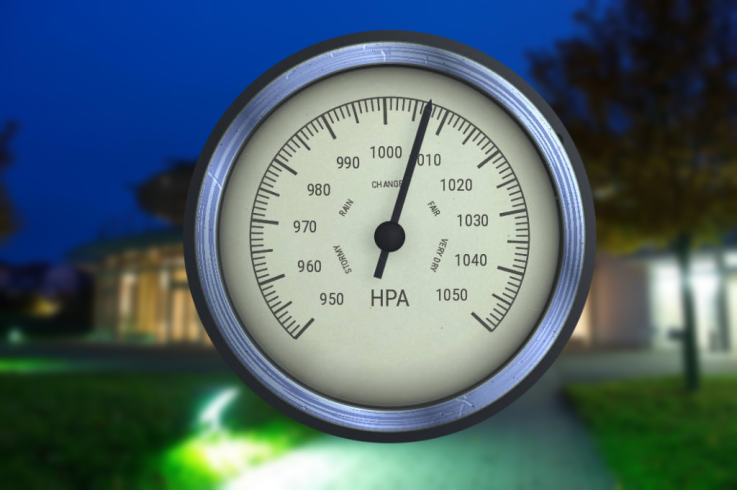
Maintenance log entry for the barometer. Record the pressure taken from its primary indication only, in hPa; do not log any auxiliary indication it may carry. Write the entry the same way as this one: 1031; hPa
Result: 1007; hPa
